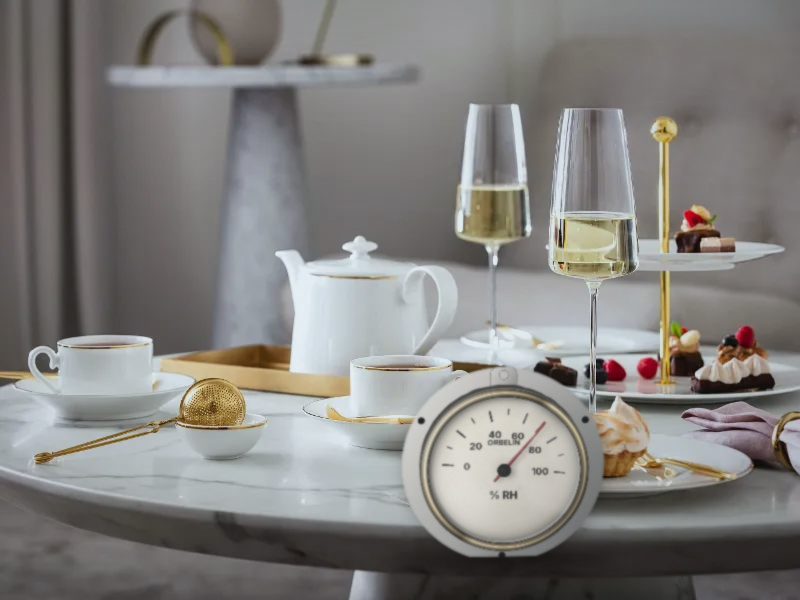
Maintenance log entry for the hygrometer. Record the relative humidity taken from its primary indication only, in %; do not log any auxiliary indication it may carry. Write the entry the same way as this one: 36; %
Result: 70; %
